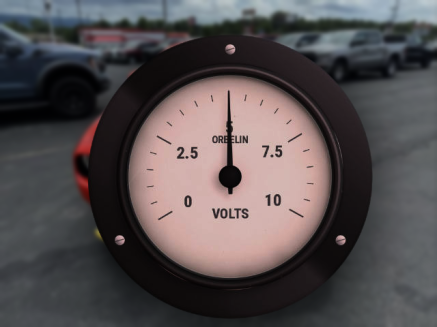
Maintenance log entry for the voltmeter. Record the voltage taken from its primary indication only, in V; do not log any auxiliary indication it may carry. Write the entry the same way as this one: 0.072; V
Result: 5; V
